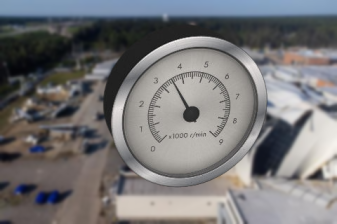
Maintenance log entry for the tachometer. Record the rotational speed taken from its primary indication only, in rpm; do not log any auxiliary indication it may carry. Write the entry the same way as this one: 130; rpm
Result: 3500; rpm
